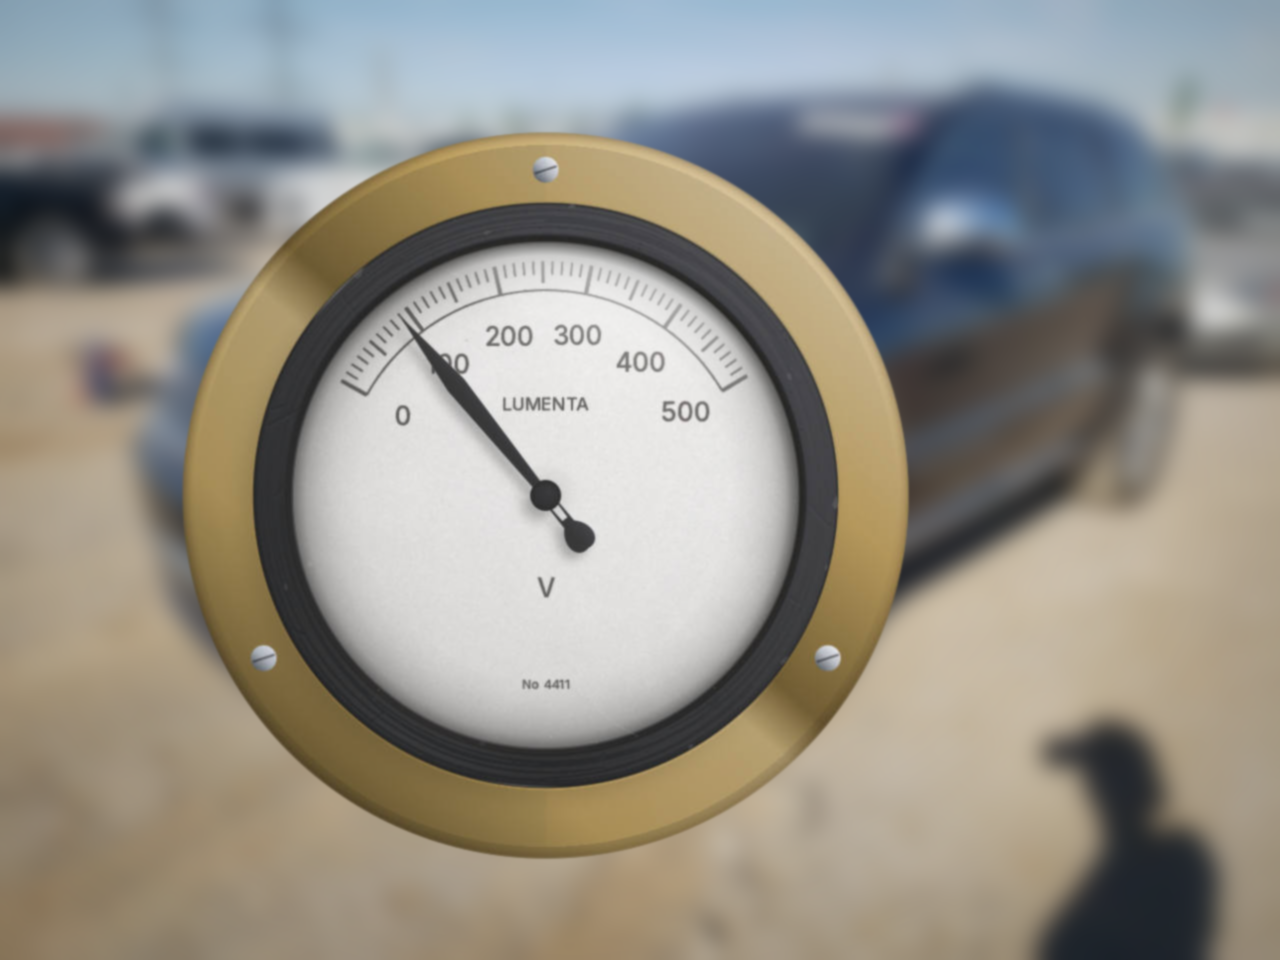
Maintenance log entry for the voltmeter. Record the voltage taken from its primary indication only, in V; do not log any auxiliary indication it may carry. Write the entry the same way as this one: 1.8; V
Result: 90; V
